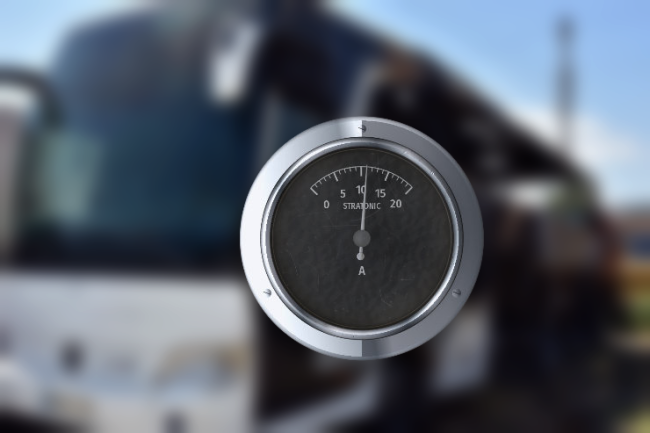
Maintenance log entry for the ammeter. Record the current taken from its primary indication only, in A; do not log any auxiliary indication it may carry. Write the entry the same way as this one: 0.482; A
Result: 11; A
